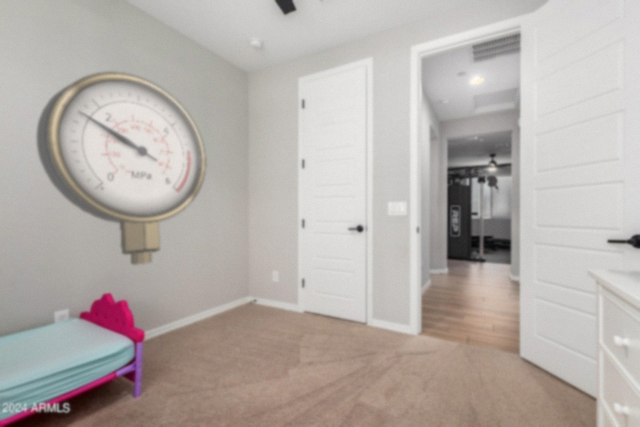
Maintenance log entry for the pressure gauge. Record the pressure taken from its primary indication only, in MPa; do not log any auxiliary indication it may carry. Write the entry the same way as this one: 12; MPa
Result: 1.6; MPa
